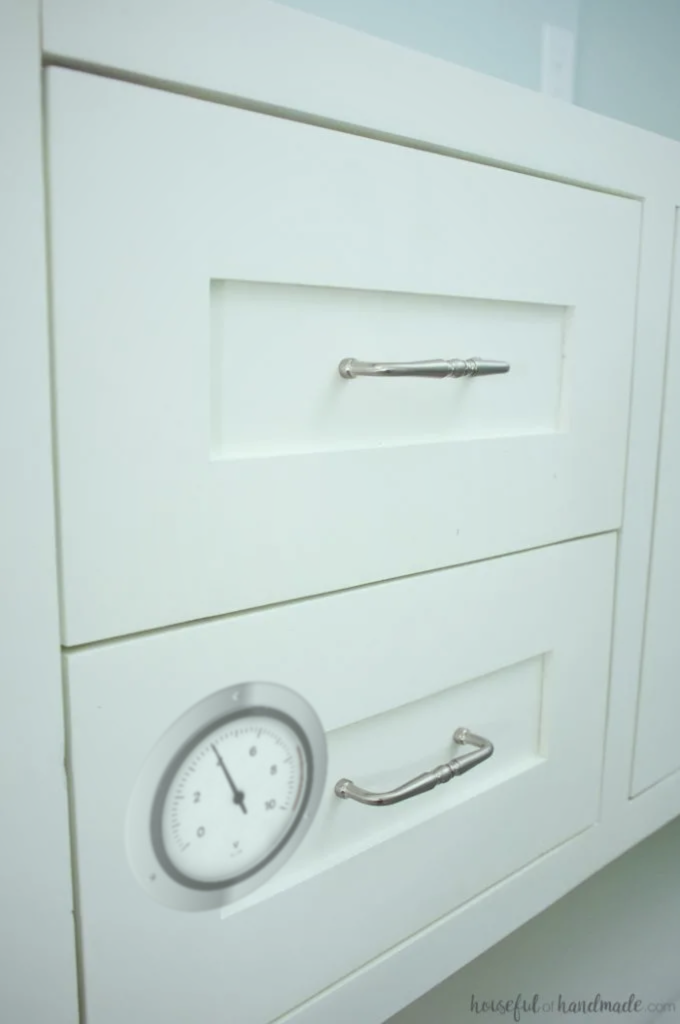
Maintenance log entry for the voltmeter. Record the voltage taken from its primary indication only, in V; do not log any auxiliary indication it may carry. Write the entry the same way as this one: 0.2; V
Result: 4; V
